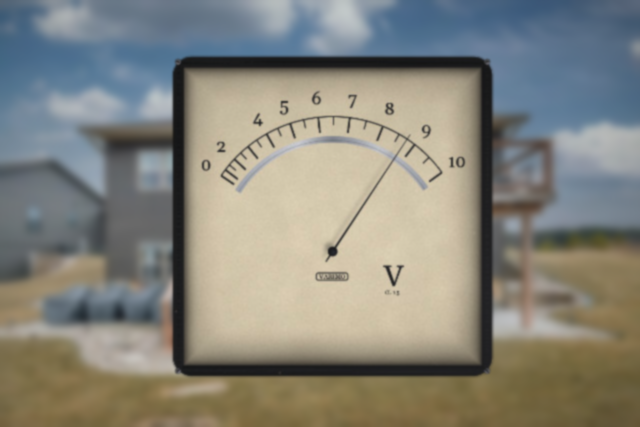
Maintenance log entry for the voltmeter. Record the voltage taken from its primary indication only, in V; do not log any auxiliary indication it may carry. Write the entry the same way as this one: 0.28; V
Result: 8.75; V
